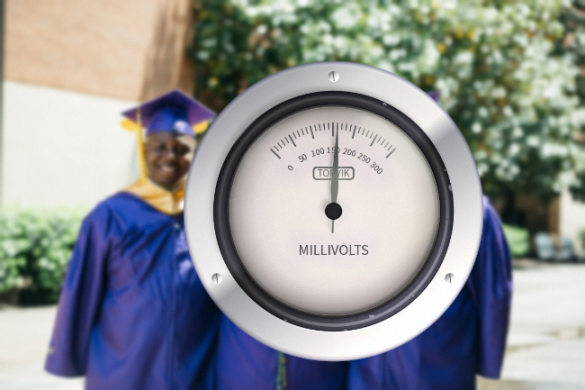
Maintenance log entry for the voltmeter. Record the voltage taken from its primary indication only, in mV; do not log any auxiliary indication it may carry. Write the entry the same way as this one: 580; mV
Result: 160; mV
